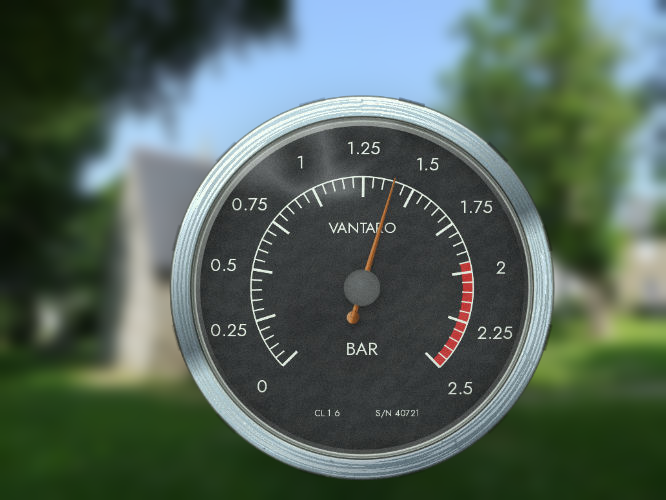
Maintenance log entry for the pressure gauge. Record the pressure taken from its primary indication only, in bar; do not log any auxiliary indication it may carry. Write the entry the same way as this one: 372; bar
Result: 1.4; bar
